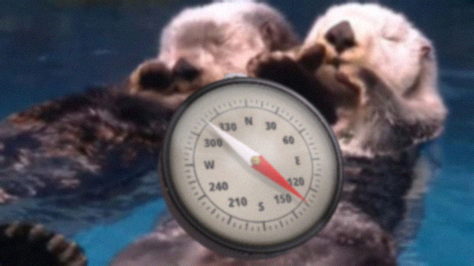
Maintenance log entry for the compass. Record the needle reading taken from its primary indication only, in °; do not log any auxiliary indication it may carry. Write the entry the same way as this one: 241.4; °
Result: 135; °
